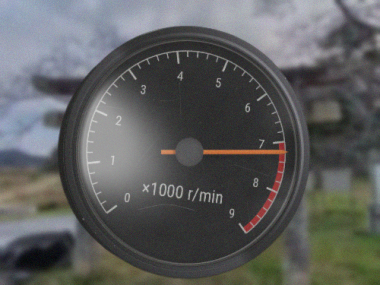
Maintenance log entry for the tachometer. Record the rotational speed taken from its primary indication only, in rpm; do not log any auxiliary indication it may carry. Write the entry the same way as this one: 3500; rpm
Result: 7200; rpm
